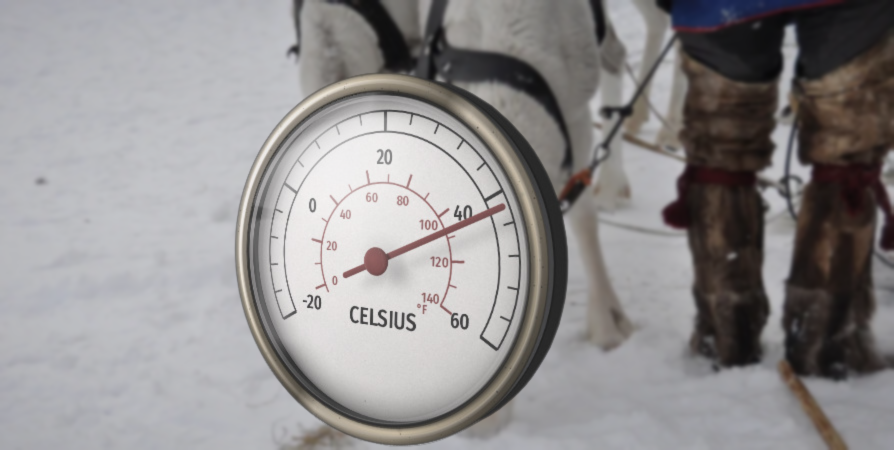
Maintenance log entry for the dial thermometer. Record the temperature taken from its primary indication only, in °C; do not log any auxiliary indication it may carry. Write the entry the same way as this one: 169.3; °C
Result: 42; °C
